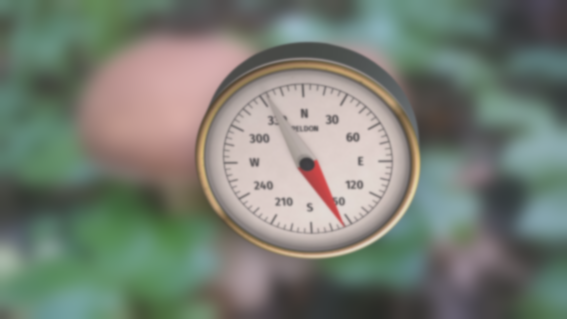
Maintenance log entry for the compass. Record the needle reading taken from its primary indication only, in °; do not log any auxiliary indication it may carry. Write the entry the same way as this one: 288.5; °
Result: 155; °
